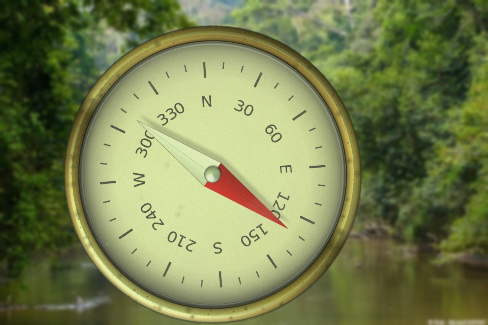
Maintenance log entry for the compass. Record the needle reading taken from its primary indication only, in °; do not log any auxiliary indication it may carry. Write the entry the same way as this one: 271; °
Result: 130; °
